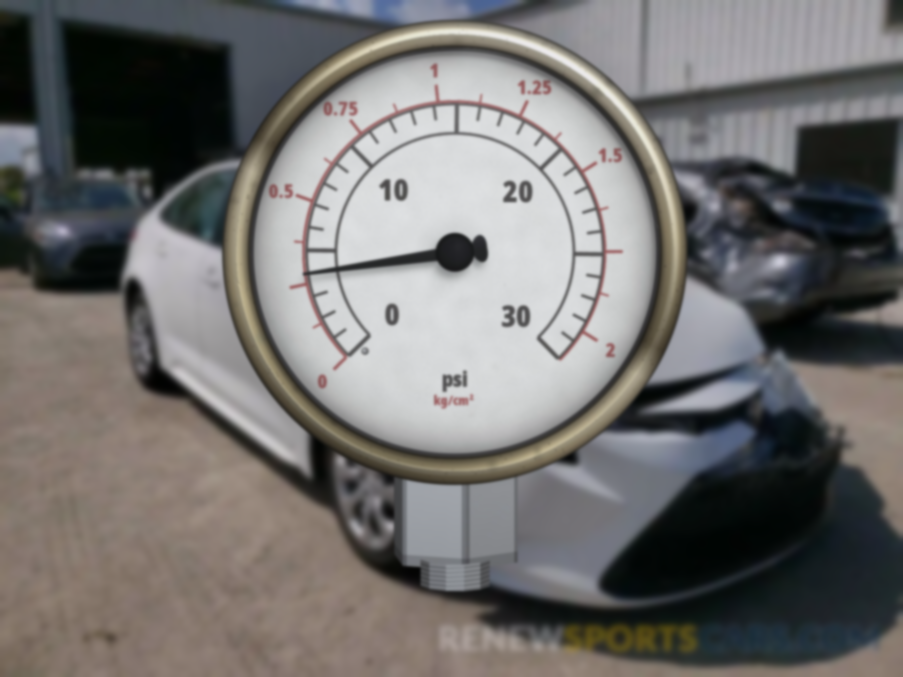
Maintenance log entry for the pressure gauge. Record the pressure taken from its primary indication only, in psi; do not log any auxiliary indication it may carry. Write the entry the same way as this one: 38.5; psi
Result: 4; psi
